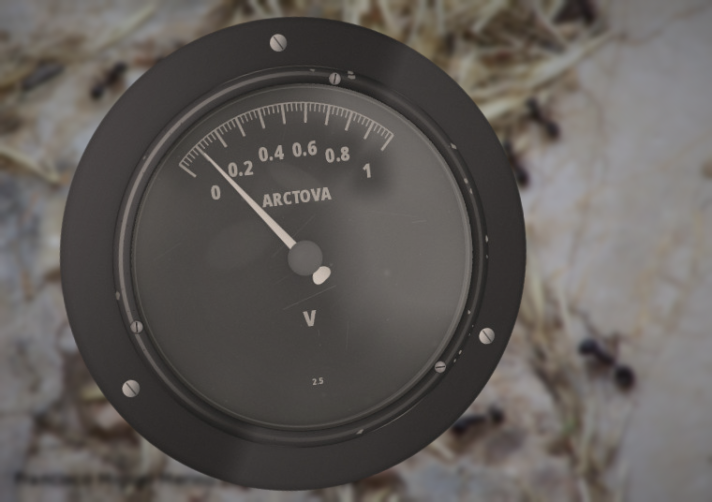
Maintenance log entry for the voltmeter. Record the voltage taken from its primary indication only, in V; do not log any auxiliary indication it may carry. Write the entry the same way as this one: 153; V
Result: 0.1; V
